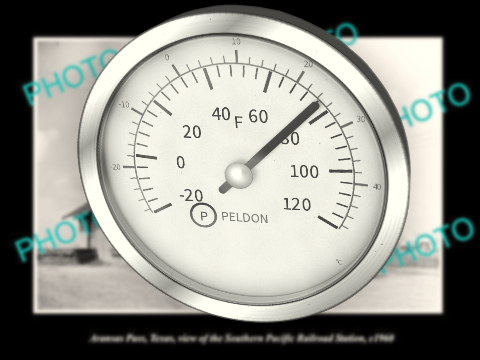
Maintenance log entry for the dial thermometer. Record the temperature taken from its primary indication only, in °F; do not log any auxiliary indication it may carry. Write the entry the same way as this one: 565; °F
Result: 76; °F
